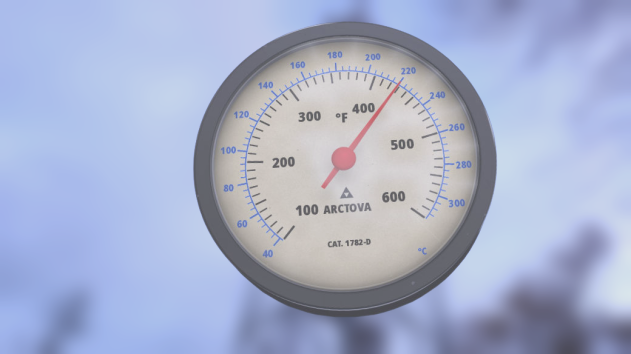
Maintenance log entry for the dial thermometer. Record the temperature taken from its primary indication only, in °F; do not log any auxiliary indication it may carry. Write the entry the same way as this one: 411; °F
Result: 430; °F
